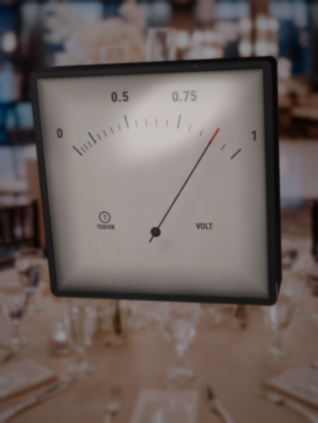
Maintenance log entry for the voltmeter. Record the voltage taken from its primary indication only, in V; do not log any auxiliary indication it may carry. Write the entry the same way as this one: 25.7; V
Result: 0.9; V
